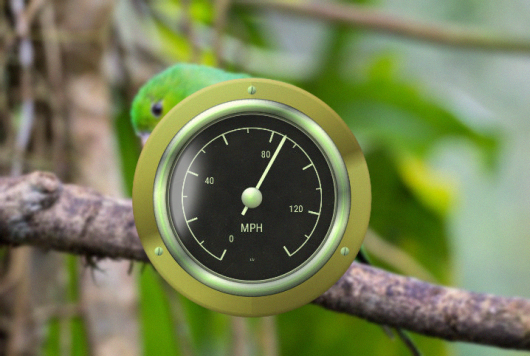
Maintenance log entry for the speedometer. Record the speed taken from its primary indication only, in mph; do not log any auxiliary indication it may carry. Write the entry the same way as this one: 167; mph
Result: 85; mph
